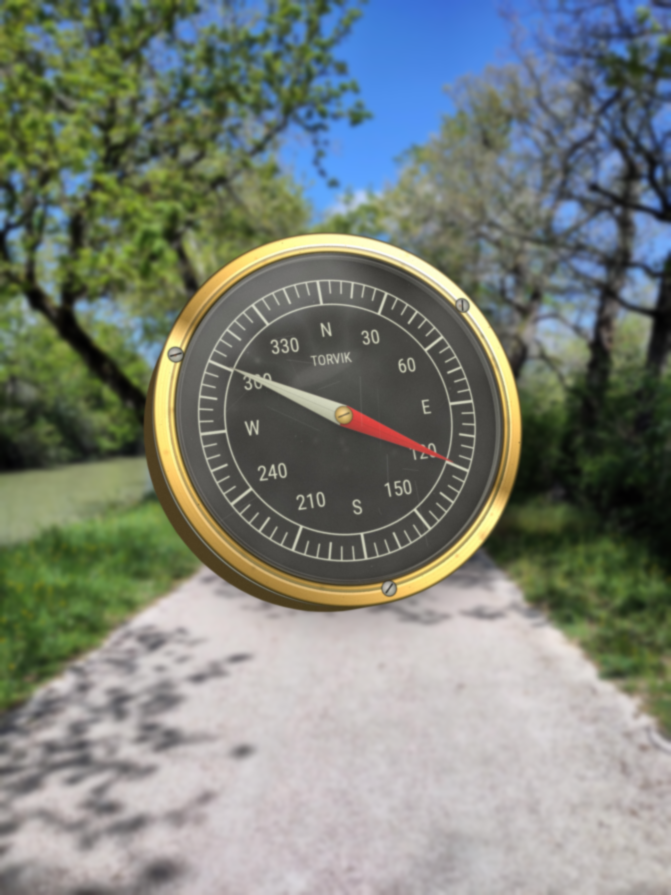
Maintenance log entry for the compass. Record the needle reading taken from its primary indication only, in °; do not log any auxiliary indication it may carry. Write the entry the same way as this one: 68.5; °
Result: 120; °
